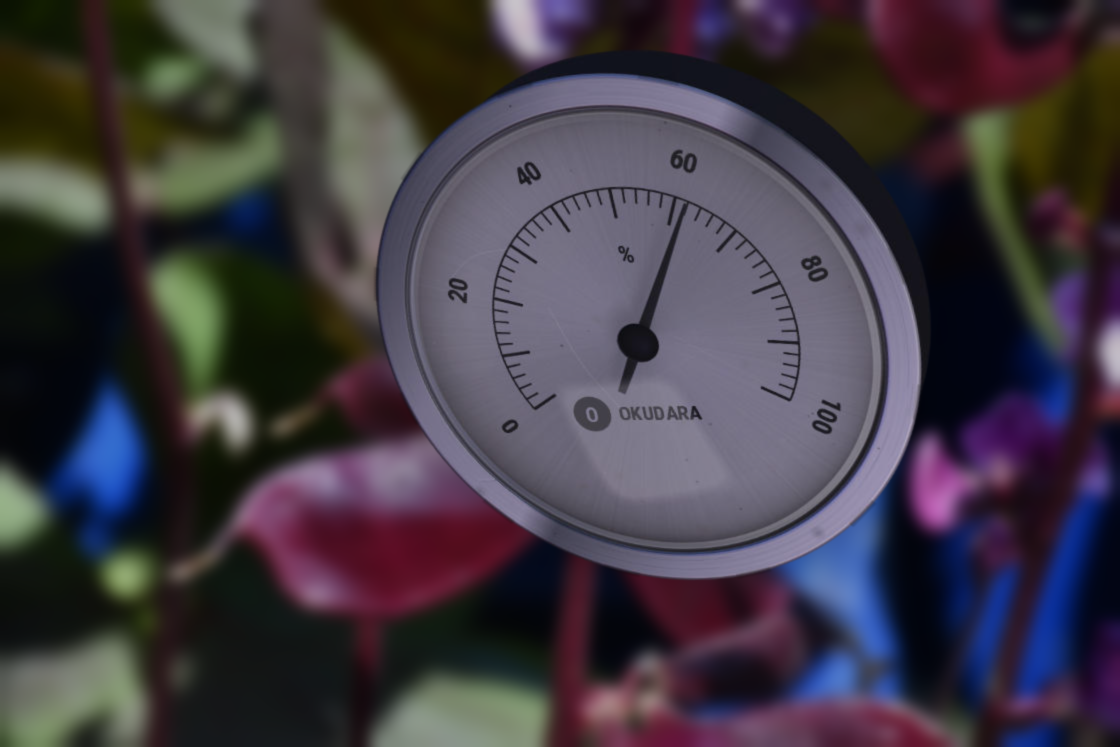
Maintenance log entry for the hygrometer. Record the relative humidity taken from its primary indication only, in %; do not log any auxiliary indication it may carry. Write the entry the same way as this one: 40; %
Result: 62; %
